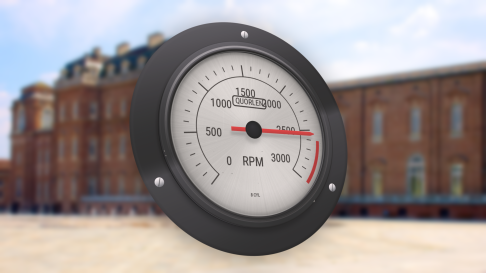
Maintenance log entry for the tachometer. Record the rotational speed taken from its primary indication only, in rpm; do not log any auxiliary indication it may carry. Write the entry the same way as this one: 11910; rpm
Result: 2550; rpm
